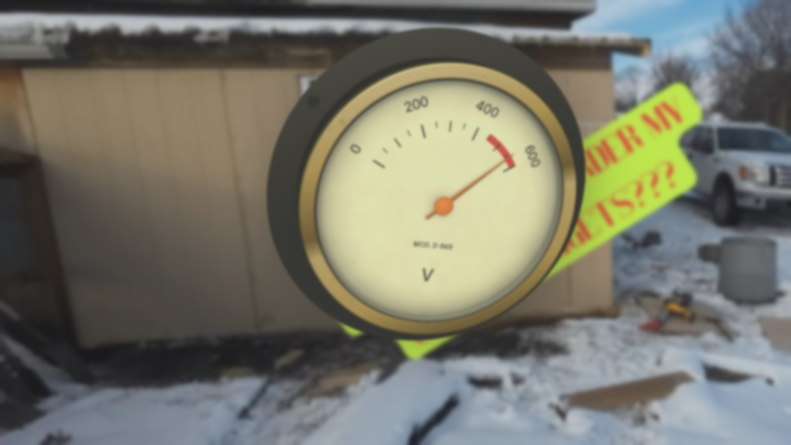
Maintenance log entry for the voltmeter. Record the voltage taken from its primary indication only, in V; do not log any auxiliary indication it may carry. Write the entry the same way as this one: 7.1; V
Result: 550; V
